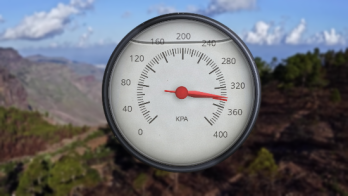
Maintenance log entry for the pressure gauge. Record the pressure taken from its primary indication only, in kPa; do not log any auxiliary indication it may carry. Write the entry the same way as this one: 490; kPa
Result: 340; kPa
